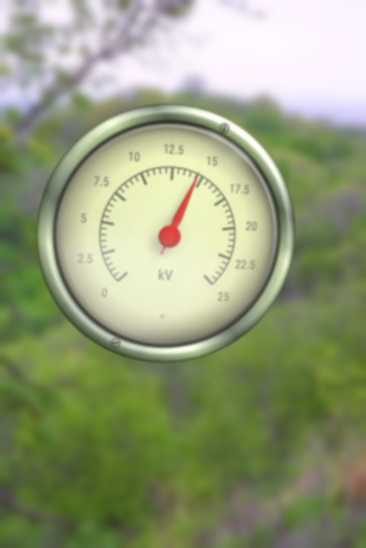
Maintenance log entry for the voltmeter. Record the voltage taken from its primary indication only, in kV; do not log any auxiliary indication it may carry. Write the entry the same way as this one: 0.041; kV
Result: 14.5; kV
